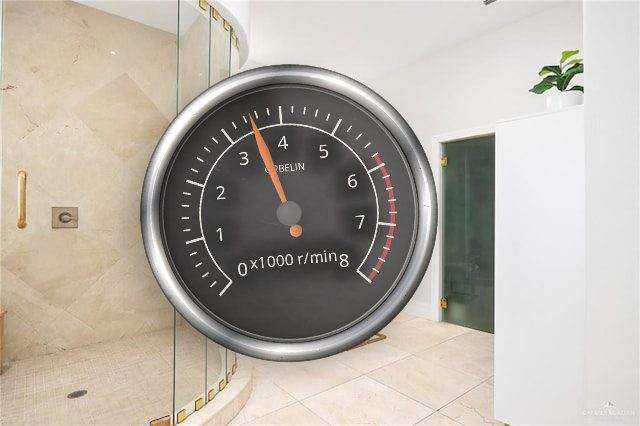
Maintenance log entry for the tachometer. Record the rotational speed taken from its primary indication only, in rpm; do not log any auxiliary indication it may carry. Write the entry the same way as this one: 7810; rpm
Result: 3500; rpm
